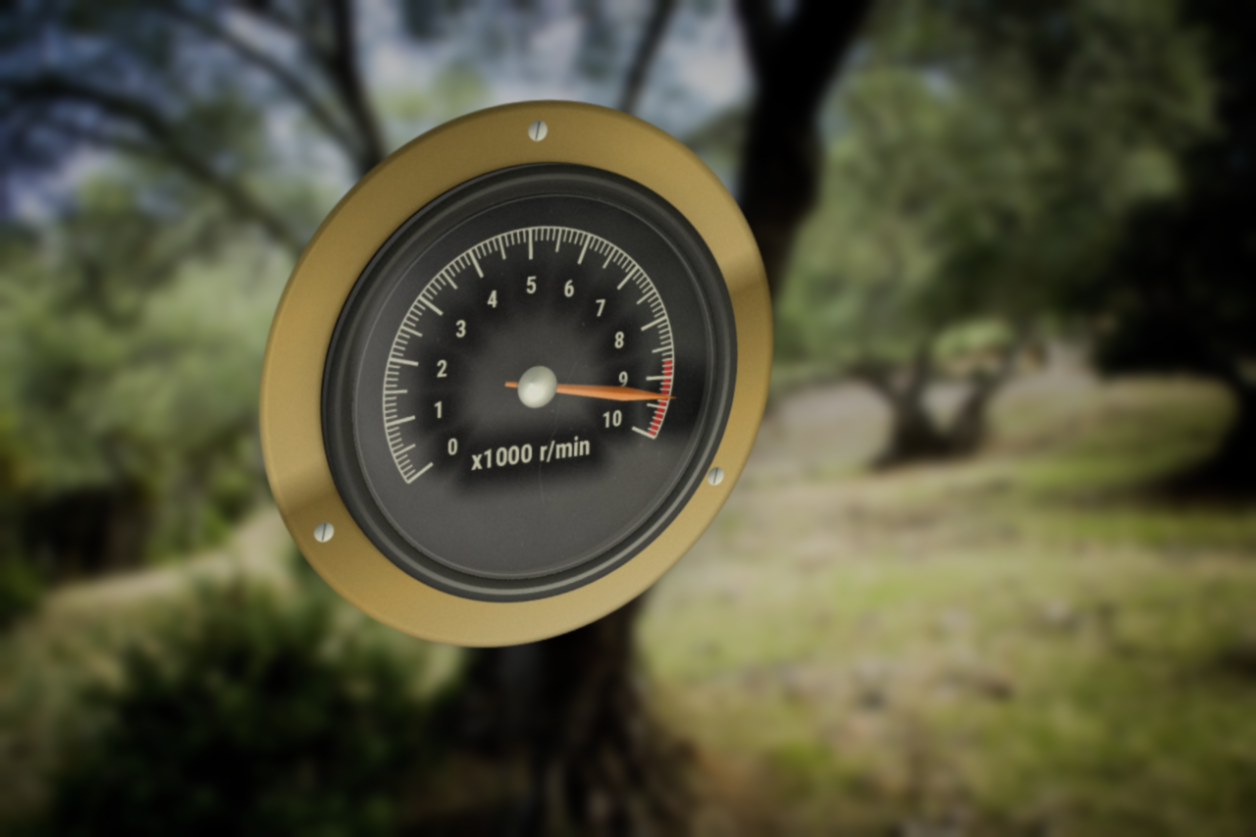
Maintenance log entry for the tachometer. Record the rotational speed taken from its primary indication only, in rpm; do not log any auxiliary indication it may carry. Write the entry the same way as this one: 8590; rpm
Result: 9300; rpm
